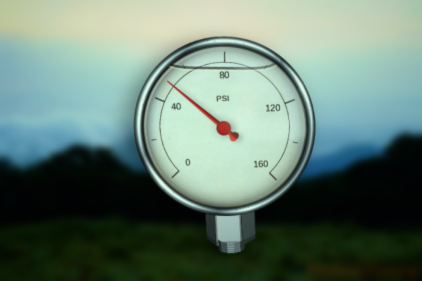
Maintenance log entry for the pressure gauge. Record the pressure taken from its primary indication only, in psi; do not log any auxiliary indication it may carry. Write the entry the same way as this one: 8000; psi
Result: 50; psi
